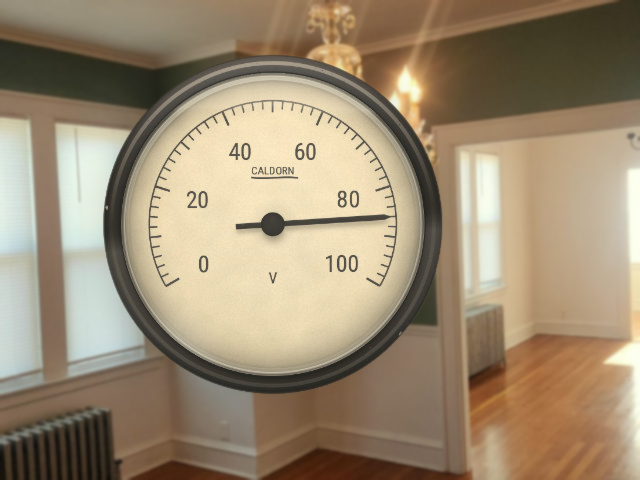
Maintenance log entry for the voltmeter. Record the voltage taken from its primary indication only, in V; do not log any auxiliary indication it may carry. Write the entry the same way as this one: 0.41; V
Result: 86; V
